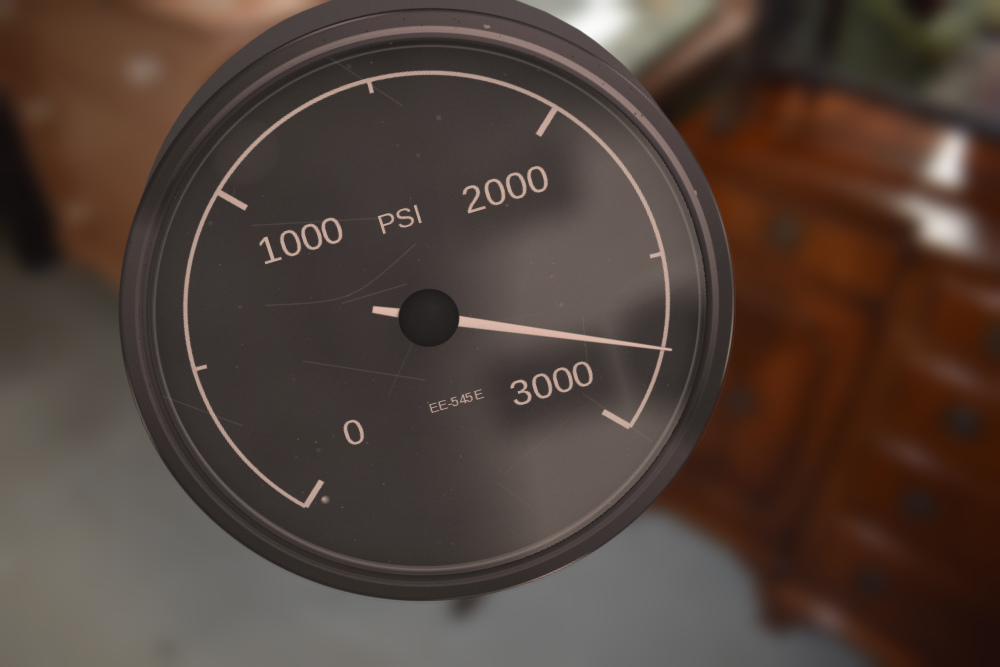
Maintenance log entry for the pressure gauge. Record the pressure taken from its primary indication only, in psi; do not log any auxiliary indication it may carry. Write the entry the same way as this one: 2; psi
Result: 2750; psi
